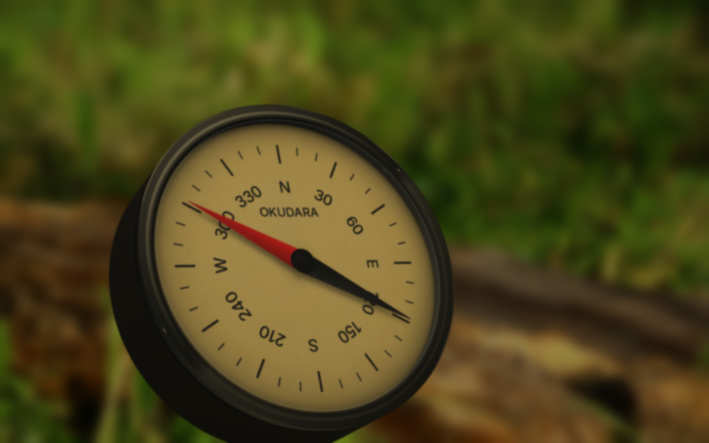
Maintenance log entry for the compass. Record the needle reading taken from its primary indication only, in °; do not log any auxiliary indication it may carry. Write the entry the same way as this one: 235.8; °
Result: 300; °
